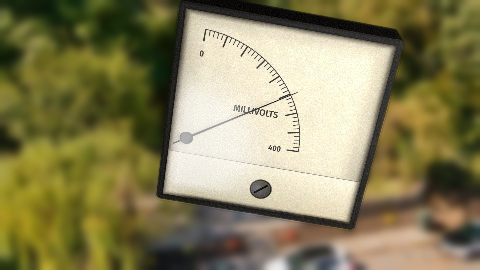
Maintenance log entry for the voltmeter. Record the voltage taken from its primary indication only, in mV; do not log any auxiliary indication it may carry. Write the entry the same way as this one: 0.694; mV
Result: 250; mV
